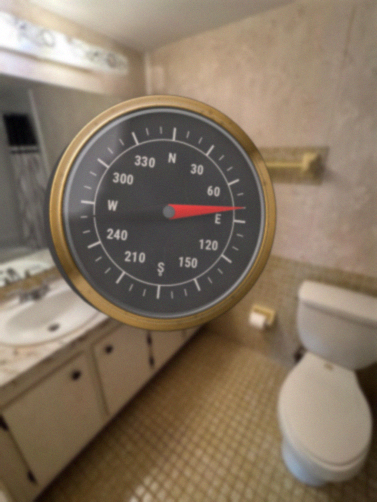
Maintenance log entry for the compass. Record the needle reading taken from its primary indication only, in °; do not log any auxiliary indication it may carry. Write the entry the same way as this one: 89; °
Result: 80; °
